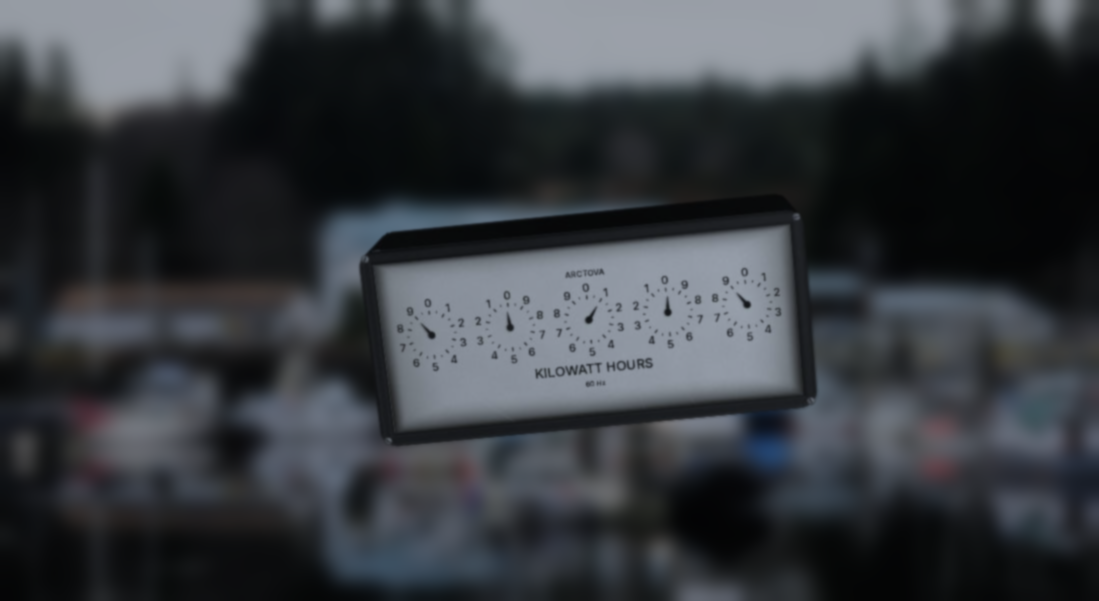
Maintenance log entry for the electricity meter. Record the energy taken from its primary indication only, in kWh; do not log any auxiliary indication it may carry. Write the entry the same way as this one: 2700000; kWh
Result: 90099; kWh
